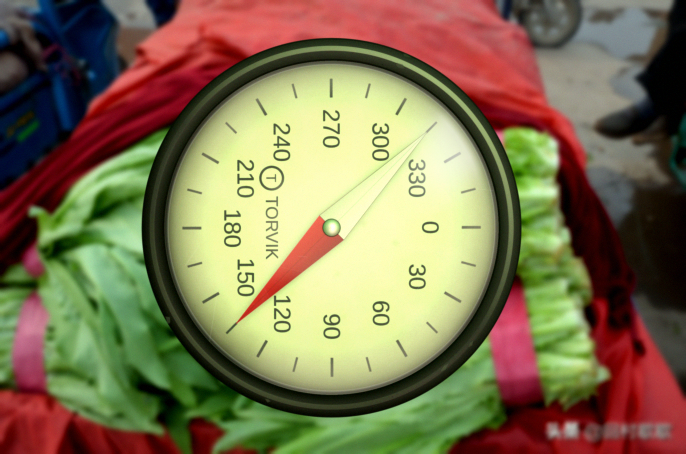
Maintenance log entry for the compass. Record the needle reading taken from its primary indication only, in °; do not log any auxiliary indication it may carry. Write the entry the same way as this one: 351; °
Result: 135; °
